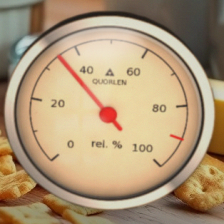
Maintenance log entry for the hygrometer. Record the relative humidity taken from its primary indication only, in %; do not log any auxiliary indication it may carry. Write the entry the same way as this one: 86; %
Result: 35; %
